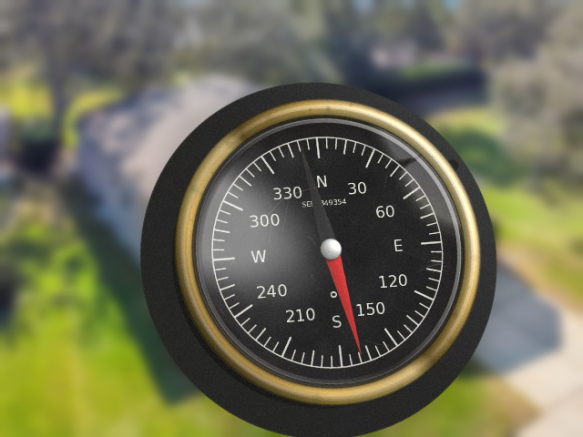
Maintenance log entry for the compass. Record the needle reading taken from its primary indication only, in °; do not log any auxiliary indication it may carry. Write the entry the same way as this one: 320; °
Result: 170; °
